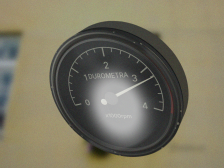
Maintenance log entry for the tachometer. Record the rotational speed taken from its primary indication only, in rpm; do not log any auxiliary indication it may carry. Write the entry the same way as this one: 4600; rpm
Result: 3200; rpm
